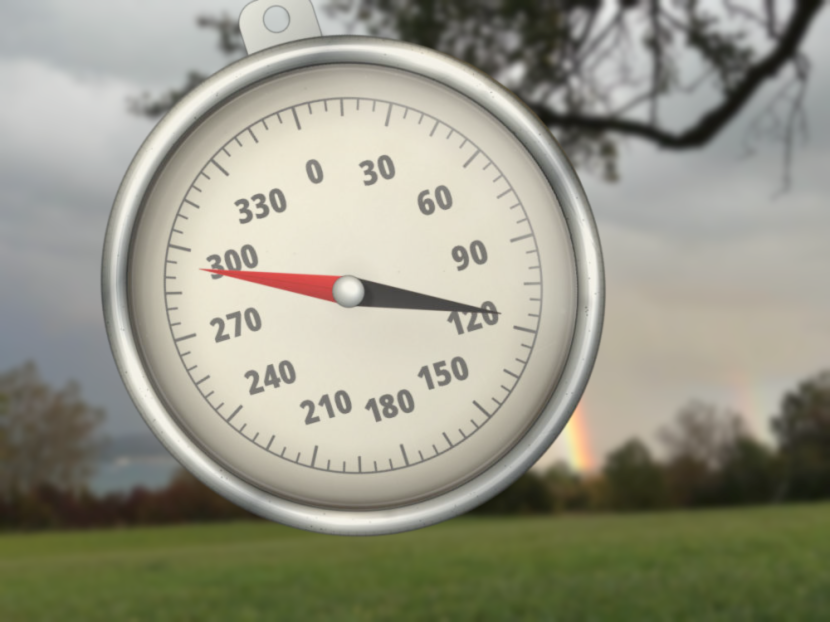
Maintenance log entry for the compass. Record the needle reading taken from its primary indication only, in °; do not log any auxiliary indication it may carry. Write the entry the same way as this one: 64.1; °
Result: 295; °
